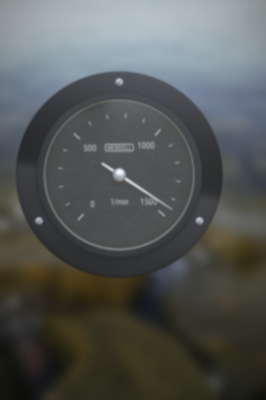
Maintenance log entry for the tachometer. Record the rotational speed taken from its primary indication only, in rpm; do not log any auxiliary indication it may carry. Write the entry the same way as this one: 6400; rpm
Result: 1450; rpm
